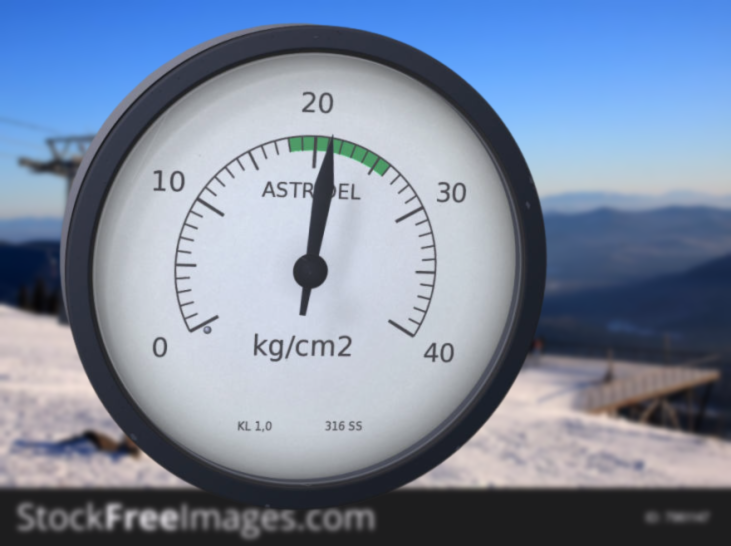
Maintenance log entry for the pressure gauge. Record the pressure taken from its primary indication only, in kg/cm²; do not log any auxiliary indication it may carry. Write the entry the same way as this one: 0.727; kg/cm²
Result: 21; kg/cm²
